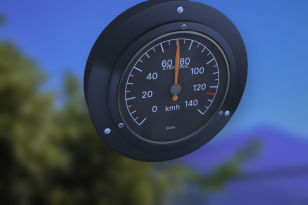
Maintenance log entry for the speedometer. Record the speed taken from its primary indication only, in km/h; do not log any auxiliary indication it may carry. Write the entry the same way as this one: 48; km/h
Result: 70; km/h
